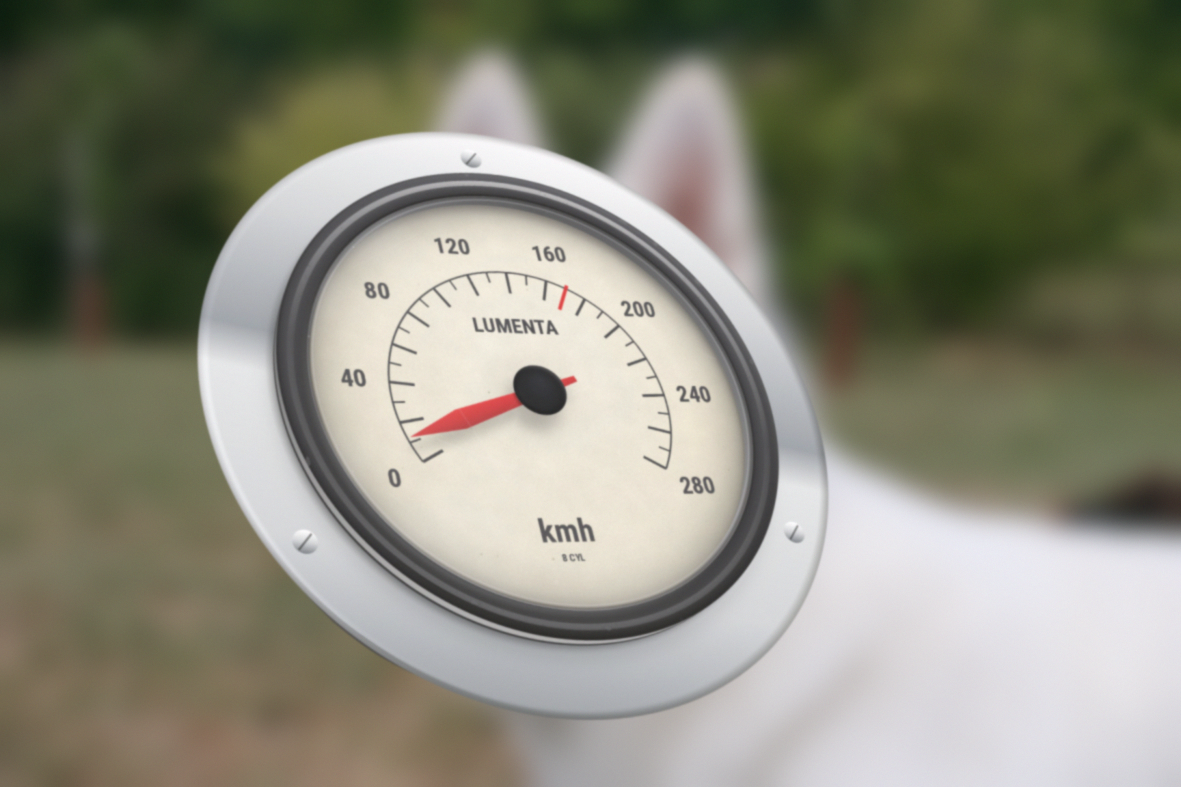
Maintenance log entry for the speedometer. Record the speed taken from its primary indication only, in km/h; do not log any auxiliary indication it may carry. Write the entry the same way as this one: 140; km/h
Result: 10; km/h
